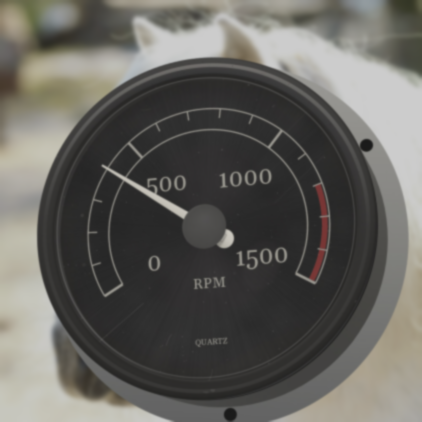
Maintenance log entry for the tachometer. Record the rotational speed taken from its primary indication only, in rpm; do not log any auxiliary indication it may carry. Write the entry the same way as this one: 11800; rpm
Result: 400; rpm
